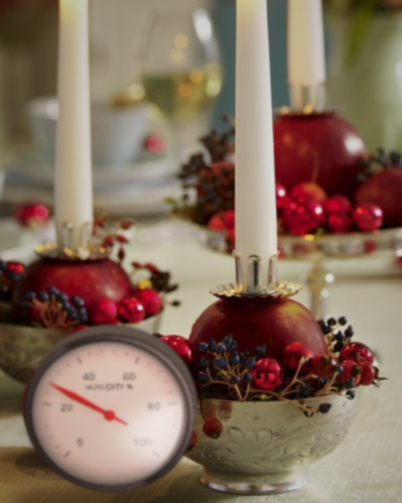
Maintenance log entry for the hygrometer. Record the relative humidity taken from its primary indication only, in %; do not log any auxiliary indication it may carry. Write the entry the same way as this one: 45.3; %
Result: 28; %
